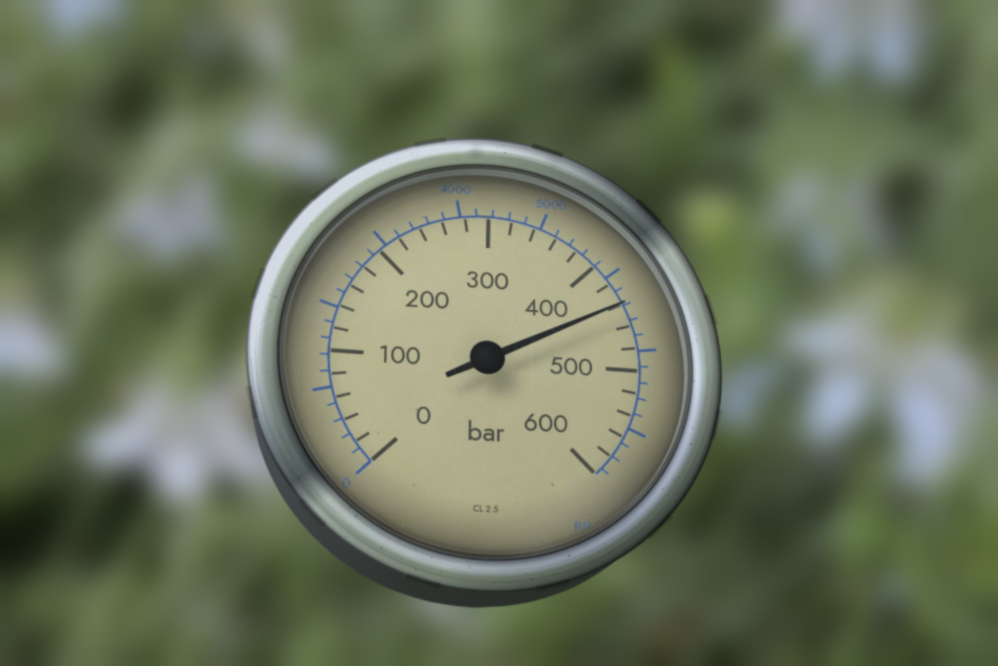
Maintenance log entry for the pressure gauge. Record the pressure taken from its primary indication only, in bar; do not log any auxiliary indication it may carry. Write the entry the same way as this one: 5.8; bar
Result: 440; bar
